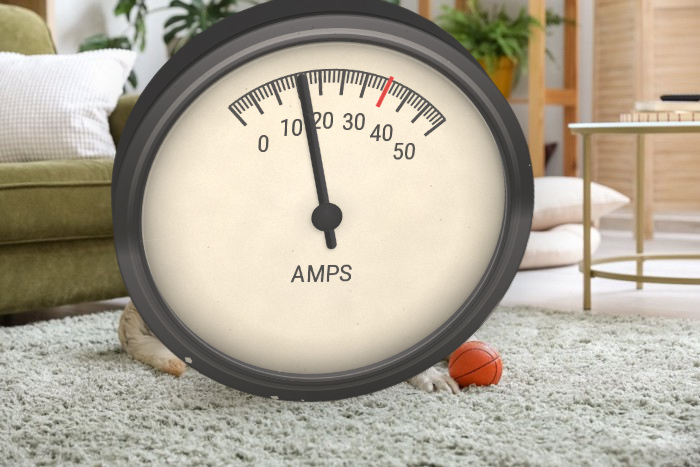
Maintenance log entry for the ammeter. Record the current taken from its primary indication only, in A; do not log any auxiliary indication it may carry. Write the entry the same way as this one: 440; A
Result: 16; A
